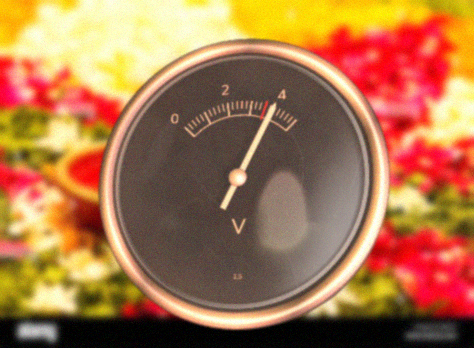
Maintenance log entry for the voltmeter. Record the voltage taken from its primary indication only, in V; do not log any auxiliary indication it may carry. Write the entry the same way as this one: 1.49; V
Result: 4; V
